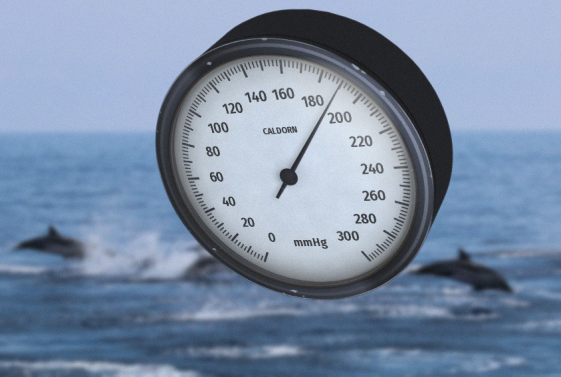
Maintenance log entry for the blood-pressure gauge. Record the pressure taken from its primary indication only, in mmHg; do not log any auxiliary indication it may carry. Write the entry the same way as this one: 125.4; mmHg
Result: 190; mmHg
